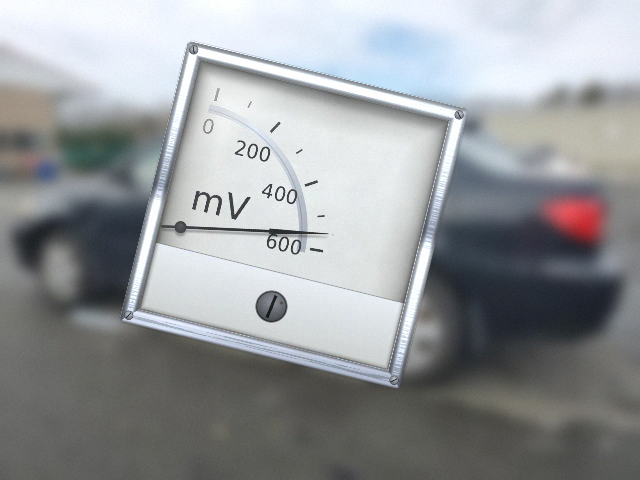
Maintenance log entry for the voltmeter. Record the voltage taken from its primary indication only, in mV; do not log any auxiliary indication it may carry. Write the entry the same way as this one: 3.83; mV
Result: 550; mV
